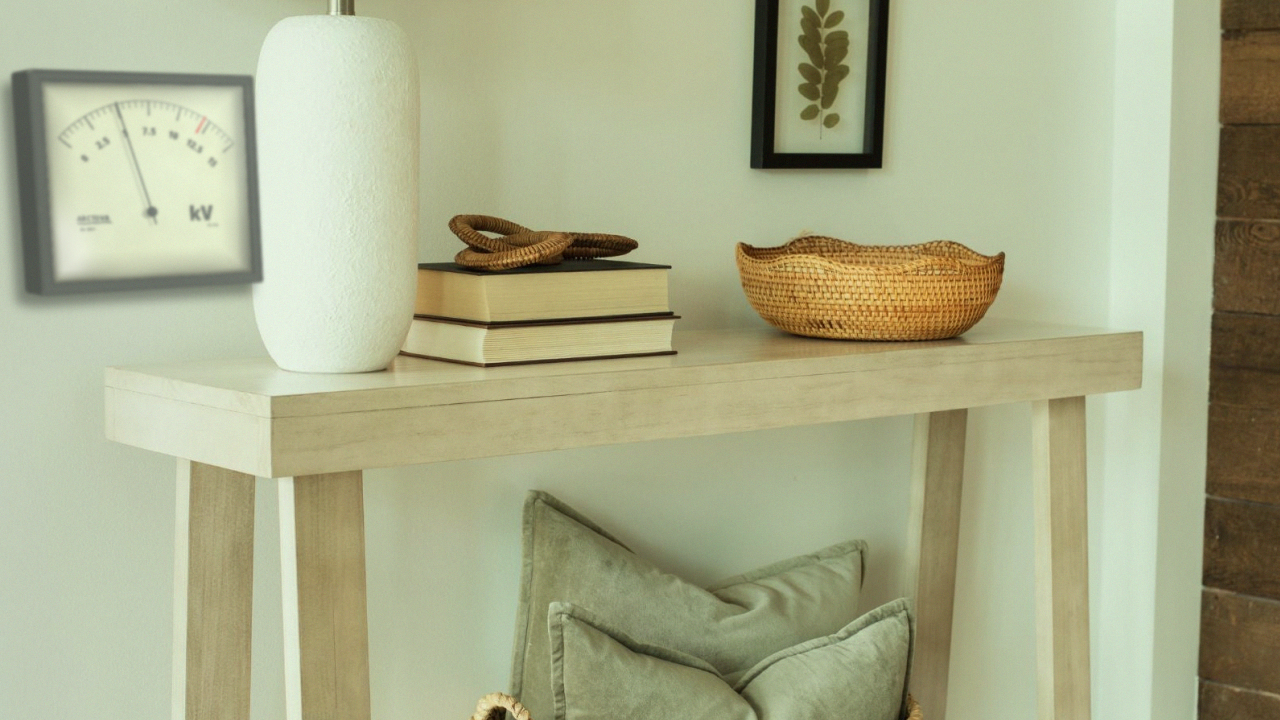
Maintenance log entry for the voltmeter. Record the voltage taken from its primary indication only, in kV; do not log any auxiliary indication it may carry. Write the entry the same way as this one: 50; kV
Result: 5; kV
